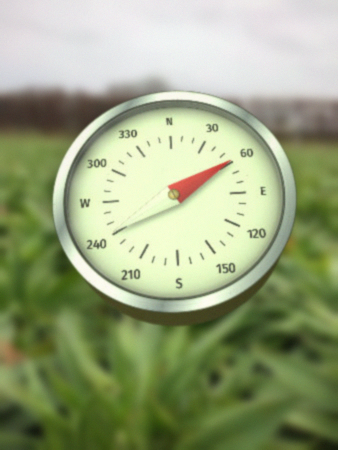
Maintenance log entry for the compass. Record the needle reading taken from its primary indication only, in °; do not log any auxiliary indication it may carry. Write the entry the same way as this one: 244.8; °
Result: 60; °
